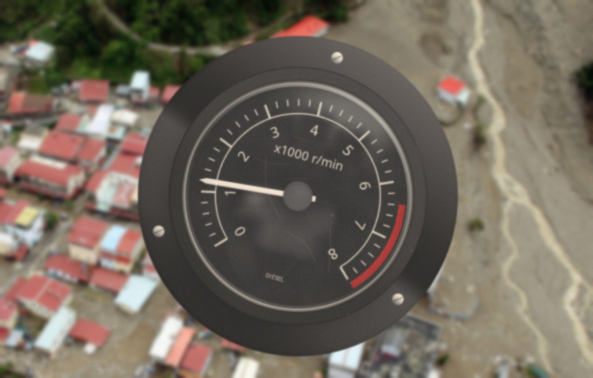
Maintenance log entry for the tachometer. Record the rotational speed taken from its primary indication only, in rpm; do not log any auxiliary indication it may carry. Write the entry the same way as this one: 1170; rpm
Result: 1200; rpm
